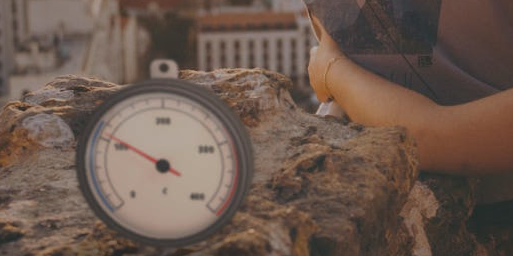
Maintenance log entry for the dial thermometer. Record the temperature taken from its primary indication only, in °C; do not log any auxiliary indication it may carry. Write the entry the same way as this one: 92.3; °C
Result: 110; °C
